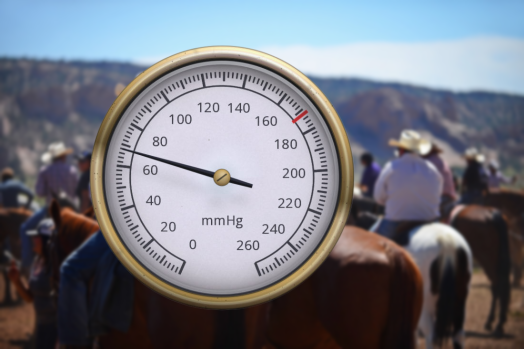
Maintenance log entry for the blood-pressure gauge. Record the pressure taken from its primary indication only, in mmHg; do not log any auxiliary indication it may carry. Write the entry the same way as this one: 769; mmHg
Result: 68; mmHg
